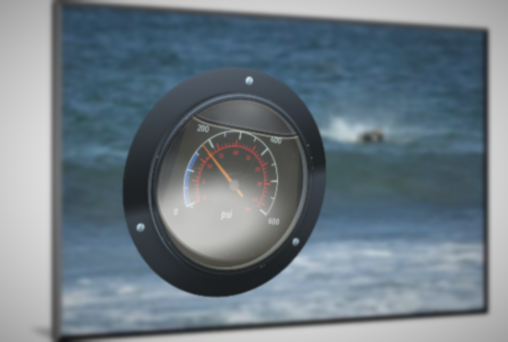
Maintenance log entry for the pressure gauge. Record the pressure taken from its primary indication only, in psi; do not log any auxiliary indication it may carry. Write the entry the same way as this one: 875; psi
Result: 175; psi
